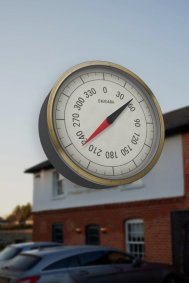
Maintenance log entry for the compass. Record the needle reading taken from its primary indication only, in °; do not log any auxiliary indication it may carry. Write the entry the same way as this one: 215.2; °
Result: 230; °
